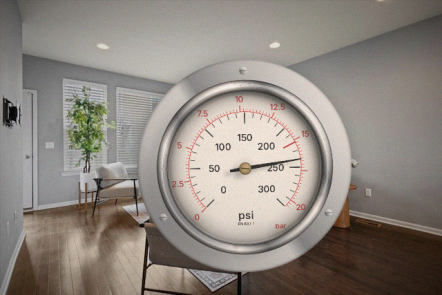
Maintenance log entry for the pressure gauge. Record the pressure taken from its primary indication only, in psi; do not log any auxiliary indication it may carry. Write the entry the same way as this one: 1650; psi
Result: 240; psi
